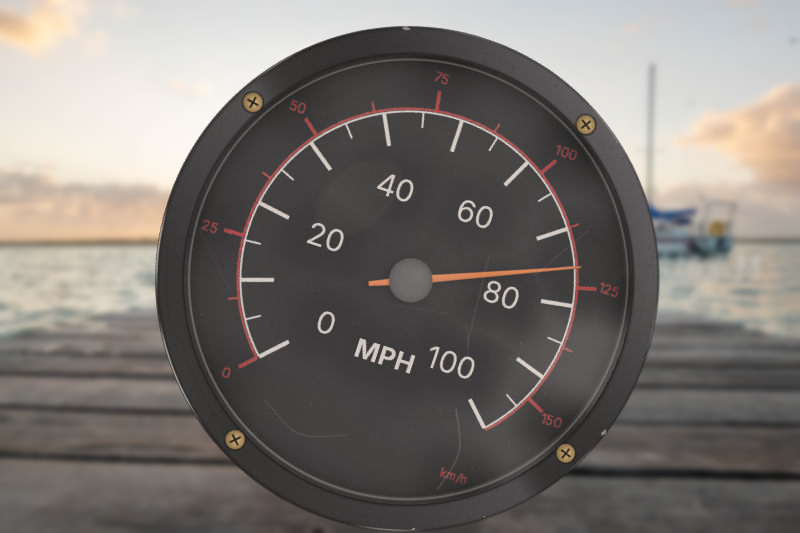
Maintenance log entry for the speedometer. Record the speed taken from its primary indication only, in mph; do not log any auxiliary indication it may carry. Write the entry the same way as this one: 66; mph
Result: 75; mph
